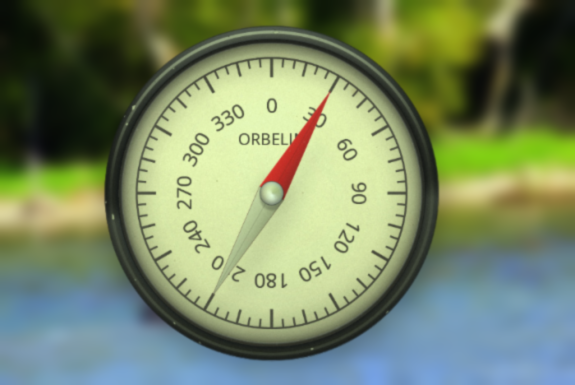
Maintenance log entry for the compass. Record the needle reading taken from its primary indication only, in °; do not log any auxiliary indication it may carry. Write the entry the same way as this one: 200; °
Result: 30; °
